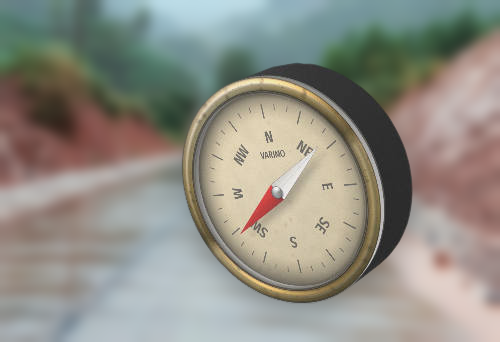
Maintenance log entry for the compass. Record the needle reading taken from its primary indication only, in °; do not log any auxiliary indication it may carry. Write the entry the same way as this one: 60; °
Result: 235; °
